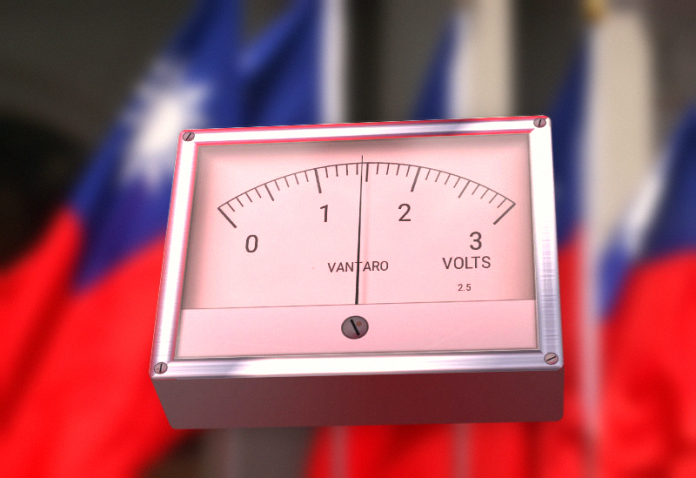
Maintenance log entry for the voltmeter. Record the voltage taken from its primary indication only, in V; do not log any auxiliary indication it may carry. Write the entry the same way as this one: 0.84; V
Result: 1.45; V
